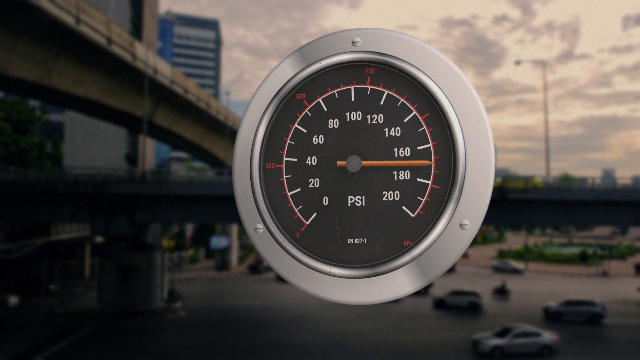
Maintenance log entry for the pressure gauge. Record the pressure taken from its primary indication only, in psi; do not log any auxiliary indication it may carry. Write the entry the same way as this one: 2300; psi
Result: 170; psi
